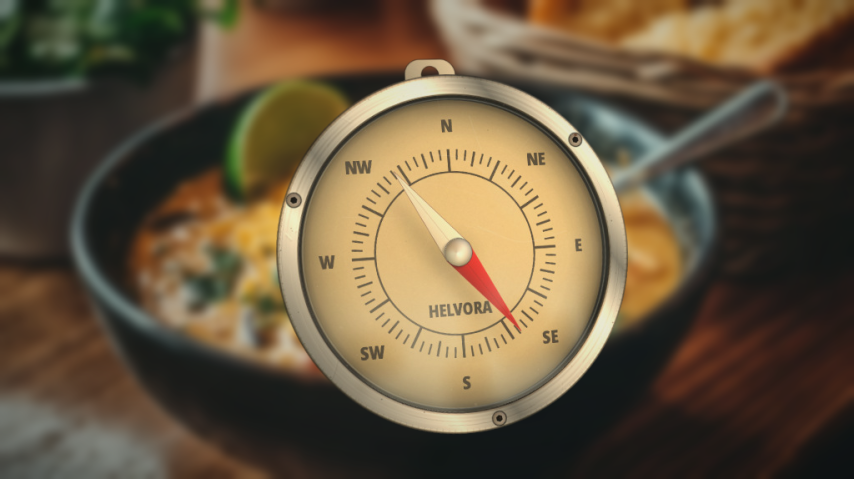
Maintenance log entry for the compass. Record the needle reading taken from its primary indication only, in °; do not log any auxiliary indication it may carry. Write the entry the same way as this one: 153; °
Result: 145; °
